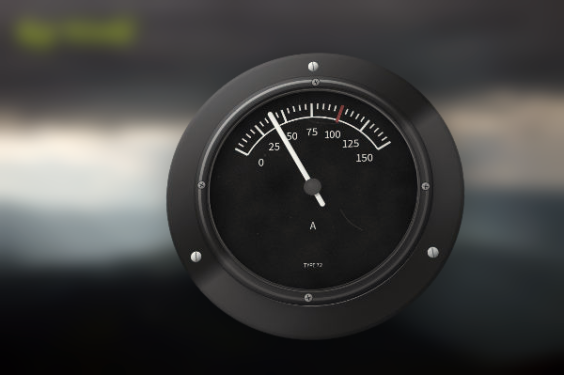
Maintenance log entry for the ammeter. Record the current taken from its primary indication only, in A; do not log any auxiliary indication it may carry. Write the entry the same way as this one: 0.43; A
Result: 40; A
